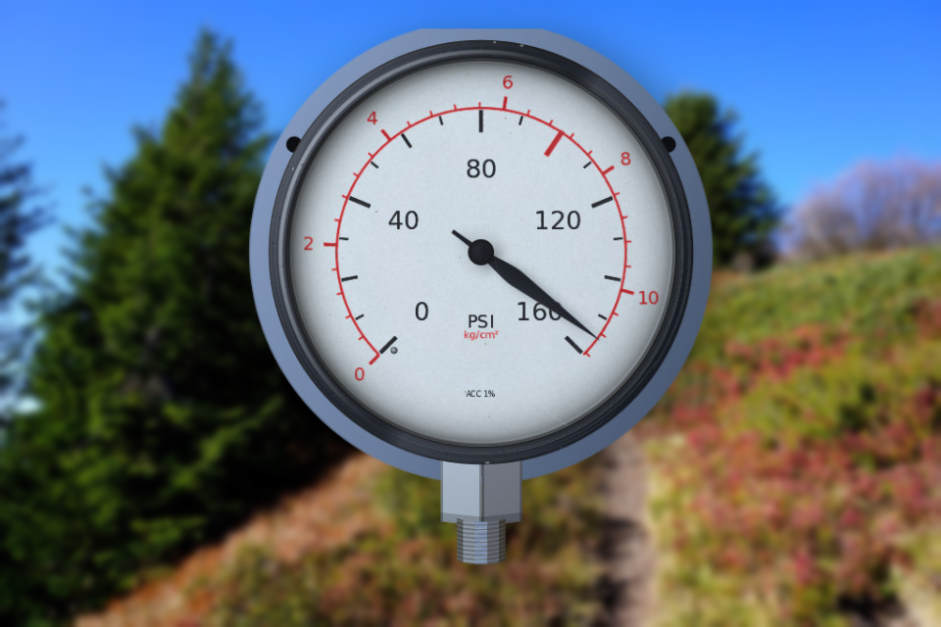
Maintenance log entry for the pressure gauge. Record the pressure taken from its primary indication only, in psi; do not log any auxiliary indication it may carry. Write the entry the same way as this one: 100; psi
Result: 155; psi
